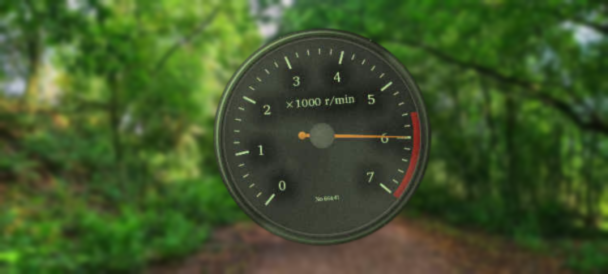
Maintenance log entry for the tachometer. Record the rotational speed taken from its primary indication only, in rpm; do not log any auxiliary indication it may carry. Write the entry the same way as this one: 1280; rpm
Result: 6000; rpm
